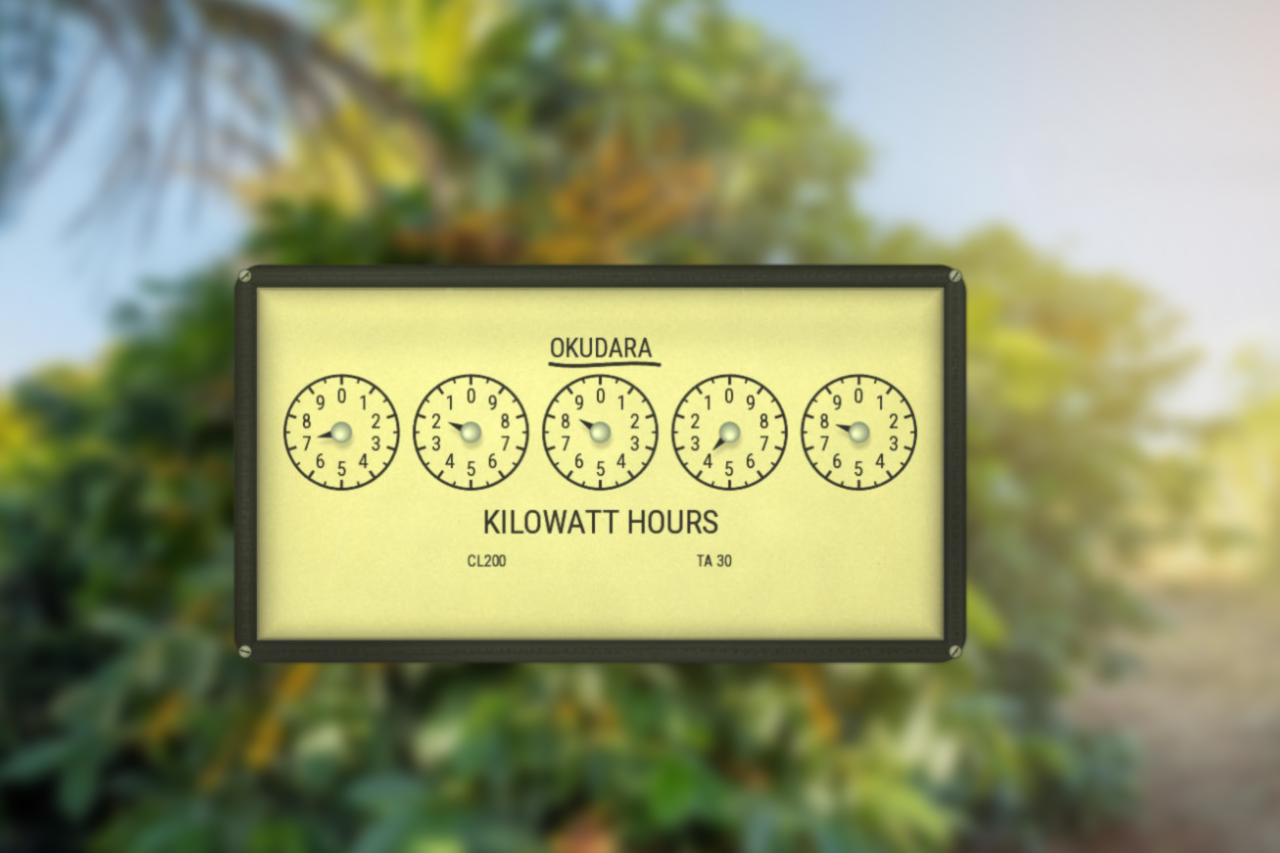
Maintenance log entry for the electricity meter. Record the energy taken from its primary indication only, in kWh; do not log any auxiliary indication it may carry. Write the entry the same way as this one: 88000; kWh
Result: 71838; kWh
